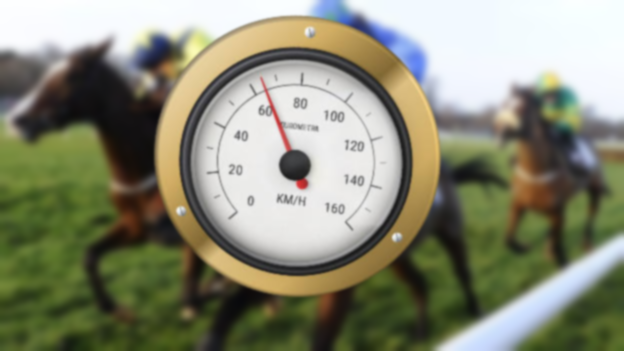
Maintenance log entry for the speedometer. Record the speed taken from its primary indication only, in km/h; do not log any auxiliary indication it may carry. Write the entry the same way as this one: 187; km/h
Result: 65; km/h
